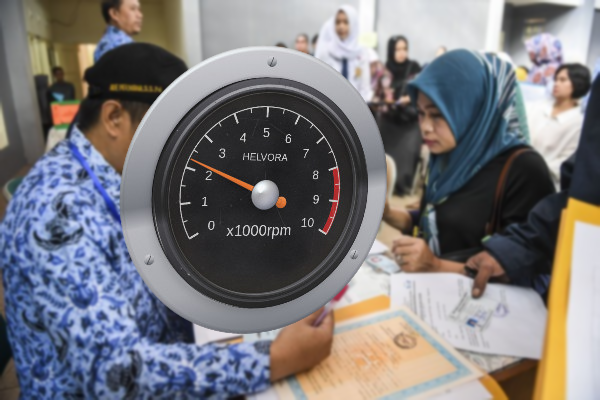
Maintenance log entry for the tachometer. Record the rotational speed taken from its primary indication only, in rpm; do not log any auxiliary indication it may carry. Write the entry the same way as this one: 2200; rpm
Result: 2250; rpm
